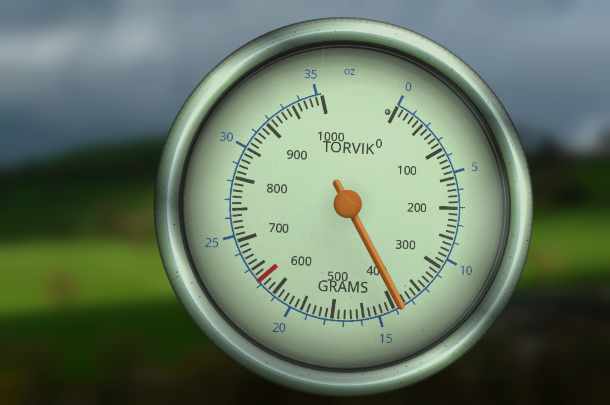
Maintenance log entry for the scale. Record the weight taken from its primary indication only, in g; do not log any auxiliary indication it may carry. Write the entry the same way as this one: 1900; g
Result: 390; g
